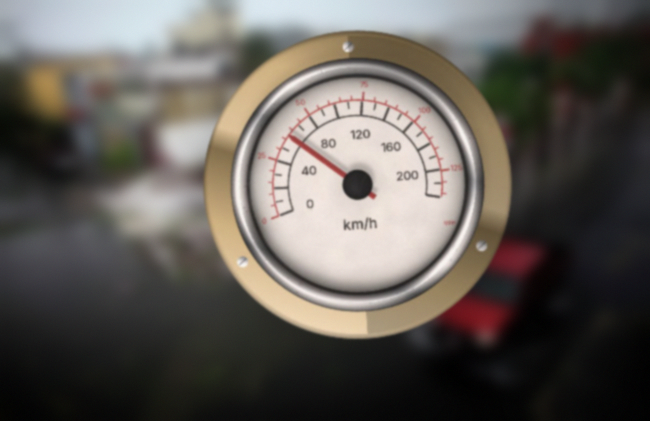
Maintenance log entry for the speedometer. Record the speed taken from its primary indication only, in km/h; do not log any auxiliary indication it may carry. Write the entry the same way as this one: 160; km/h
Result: 60; km/h
